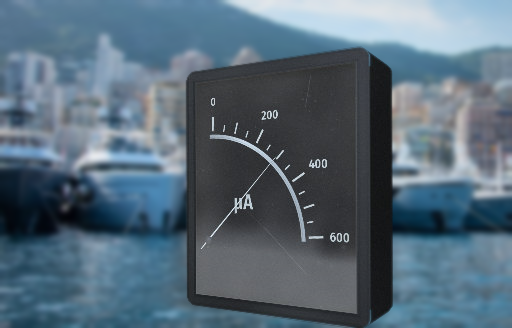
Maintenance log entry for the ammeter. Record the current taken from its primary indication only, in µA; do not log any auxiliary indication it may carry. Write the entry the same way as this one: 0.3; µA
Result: 300; µA
